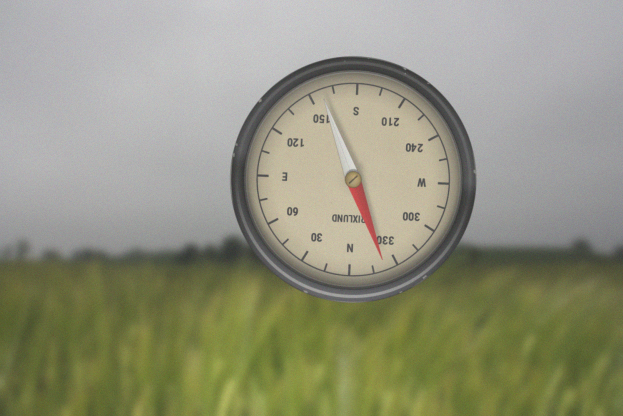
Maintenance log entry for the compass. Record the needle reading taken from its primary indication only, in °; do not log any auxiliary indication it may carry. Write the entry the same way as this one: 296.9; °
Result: 337.5; °
